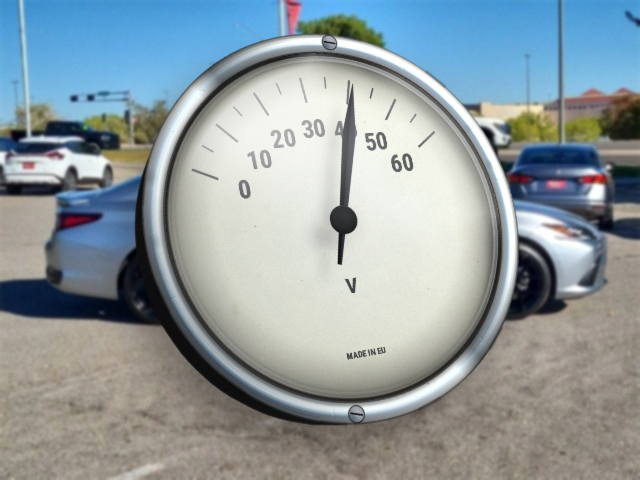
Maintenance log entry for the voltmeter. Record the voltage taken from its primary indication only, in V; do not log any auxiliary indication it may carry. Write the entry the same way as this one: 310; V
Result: 40; V
